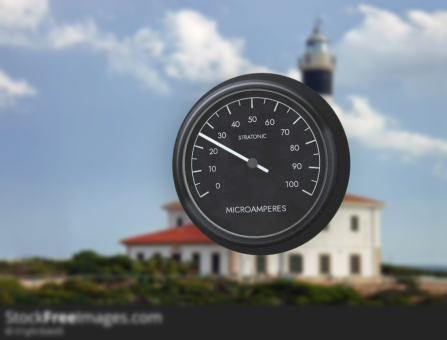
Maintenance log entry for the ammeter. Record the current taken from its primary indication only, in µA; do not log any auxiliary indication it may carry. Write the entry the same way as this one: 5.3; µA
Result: 25; µA
